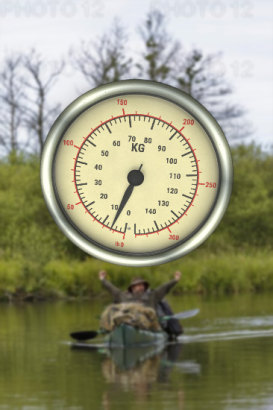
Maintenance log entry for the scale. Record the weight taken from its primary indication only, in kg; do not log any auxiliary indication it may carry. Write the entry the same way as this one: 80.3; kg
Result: 6; kg
